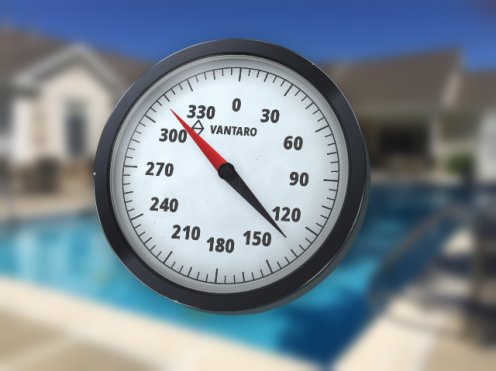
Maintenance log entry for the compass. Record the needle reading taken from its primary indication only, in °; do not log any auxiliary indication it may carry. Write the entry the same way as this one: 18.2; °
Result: 312.5; °
